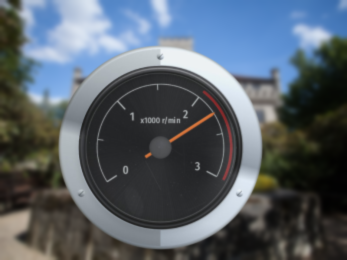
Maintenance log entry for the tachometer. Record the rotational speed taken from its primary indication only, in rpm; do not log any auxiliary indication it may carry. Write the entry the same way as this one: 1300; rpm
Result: 2250; rpm
